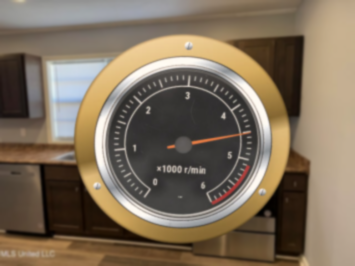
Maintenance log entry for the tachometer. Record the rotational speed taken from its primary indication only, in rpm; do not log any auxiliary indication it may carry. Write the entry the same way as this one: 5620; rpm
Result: 4500; rpm
